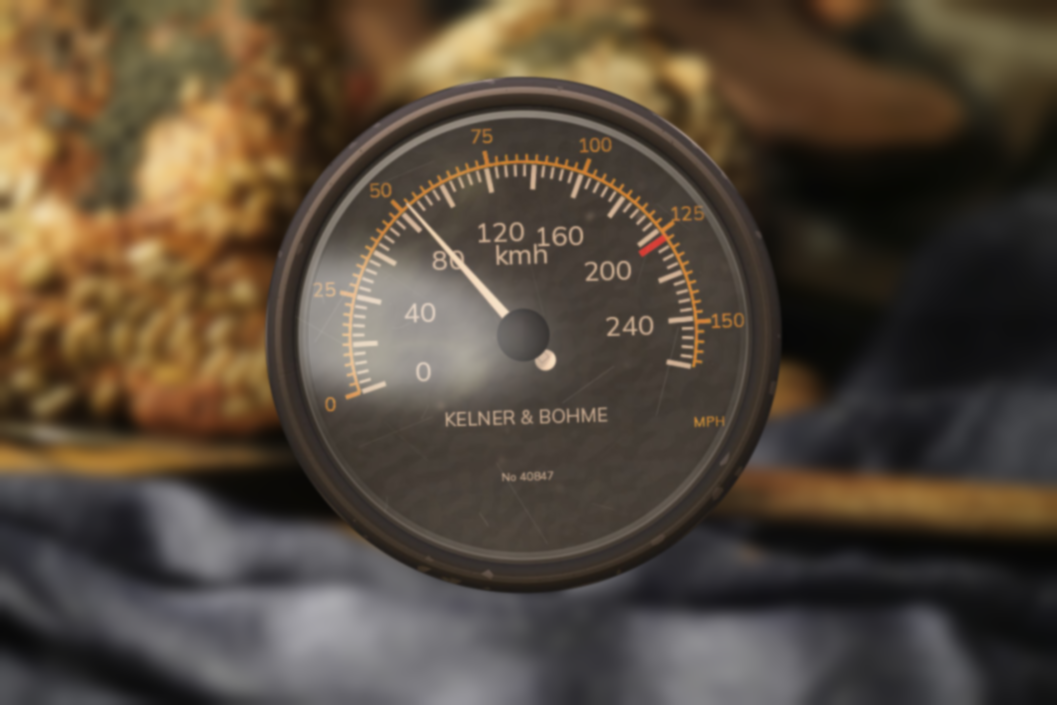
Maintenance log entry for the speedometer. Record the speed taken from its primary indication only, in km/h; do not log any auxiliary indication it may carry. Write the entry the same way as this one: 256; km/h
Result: 84; km/h
